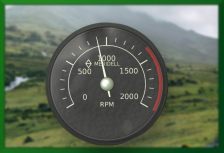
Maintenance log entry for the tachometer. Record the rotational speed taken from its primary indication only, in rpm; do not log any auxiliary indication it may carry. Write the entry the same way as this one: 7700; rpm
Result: 900; rpm
